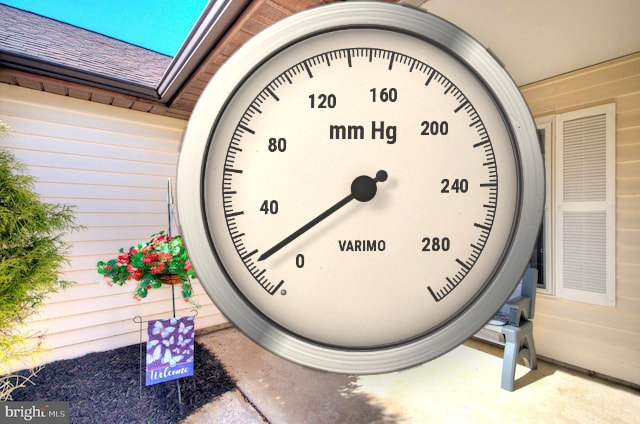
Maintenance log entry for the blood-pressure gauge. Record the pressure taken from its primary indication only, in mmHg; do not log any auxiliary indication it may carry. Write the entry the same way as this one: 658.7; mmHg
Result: 16; mmHg
